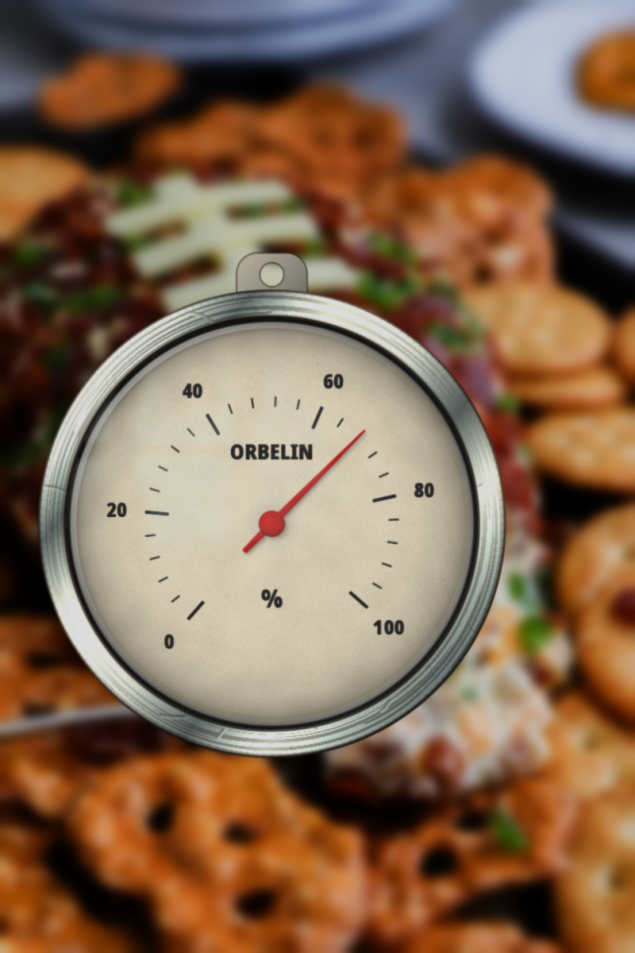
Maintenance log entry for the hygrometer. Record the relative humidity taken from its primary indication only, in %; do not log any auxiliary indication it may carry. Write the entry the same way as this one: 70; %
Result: 68; %
